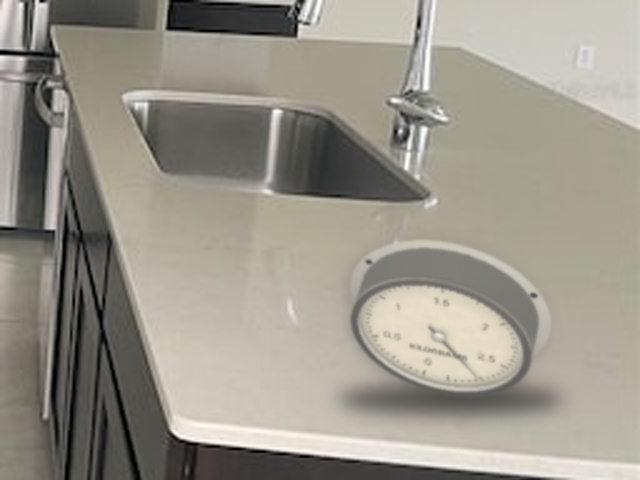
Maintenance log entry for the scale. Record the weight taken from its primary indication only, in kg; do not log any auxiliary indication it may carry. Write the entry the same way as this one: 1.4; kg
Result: 2.75; kg
